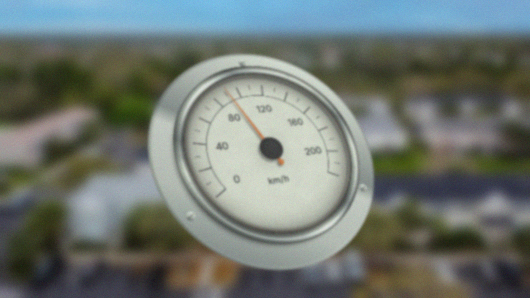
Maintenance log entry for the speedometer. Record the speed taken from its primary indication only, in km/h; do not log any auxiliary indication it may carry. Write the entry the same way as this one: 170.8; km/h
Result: 90; km/h
